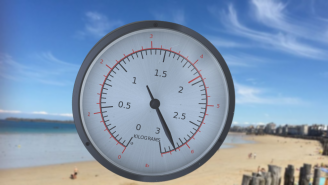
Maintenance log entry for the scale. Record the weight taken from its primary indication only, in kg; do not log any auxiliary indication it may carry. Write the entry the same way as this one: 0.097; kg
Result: 2.85; kg
